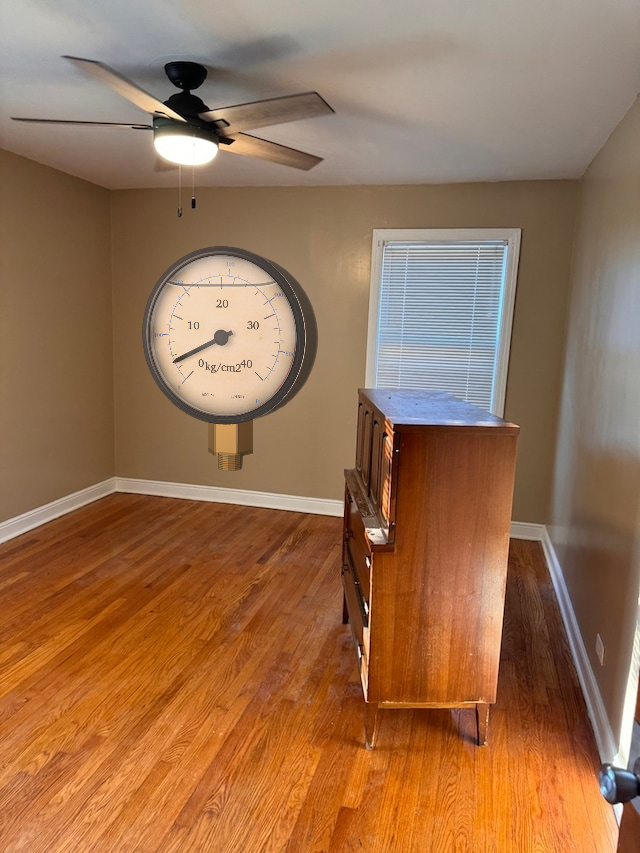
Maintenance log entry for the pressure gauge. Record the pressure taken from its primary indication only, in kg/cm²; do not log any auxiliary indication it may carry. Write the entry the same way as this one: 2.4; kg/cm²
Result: 3; kg/cm²
